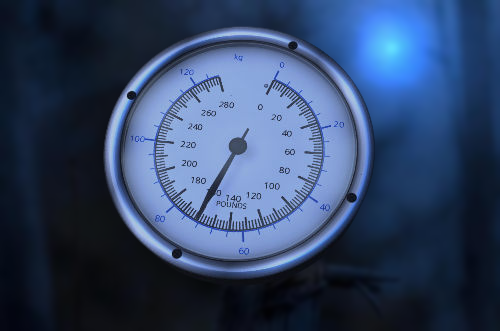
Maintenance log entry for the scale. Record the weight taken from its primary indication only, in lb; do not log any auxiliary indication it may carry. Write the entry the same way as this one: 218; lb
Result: 160; lb
